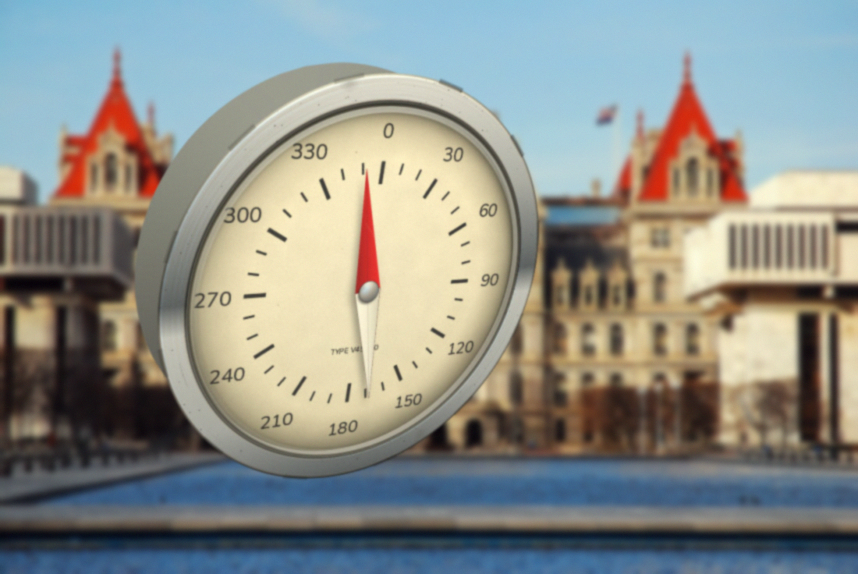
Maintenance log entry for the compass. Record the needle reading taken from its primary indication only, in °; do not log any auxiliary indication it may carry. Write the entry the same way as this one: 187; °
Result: 350; °
